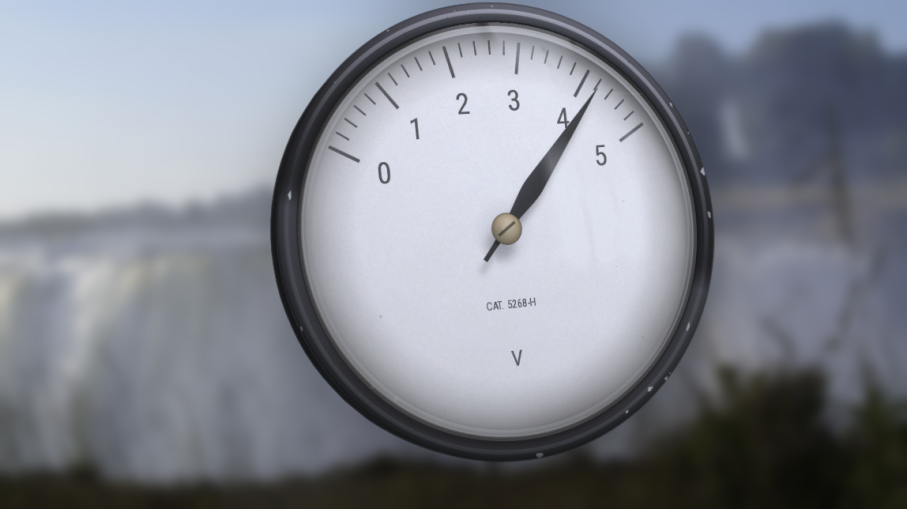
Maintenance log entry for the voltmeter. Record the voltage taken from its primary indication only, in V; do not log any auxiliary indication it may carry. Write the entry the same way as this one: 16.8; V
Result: 4.2; V
